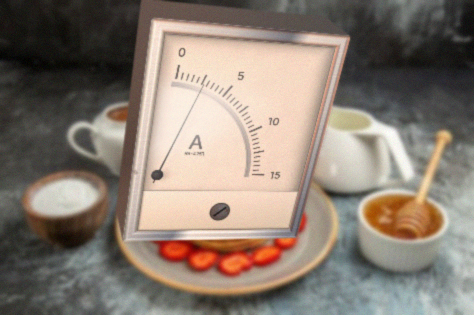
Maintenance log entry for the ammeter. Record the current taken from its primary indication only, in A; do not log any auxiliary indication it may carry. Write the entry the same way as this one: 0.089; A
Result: 2.5; A
